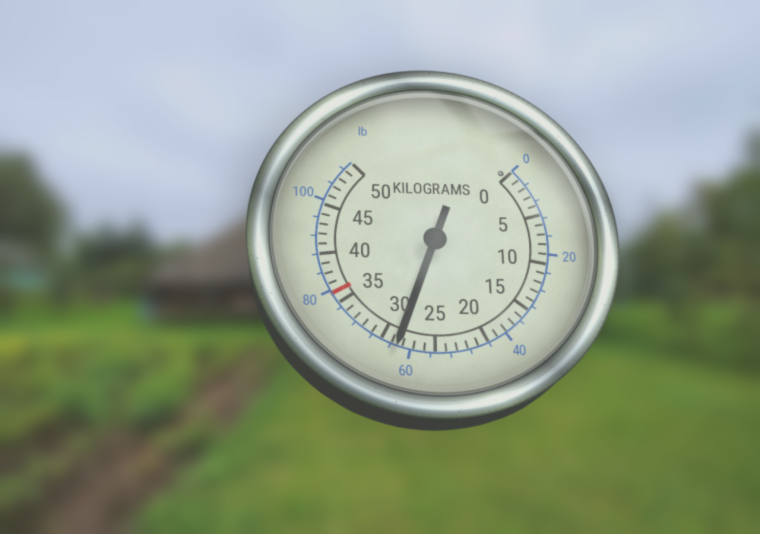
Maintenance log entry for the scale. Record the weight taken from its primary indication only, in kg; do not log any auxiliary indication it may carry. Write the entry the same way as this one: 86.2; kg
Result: 28.5; kg
